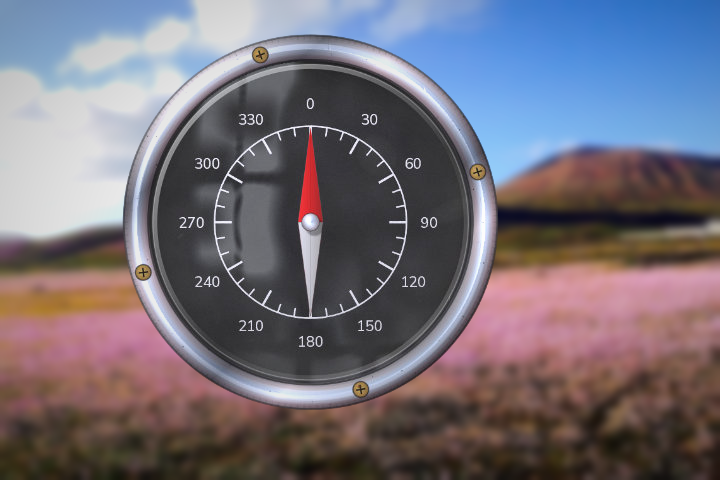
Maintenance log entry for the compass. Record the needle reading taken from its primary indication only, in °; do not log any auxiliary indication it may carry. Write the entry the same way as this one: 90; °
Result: 0; °
